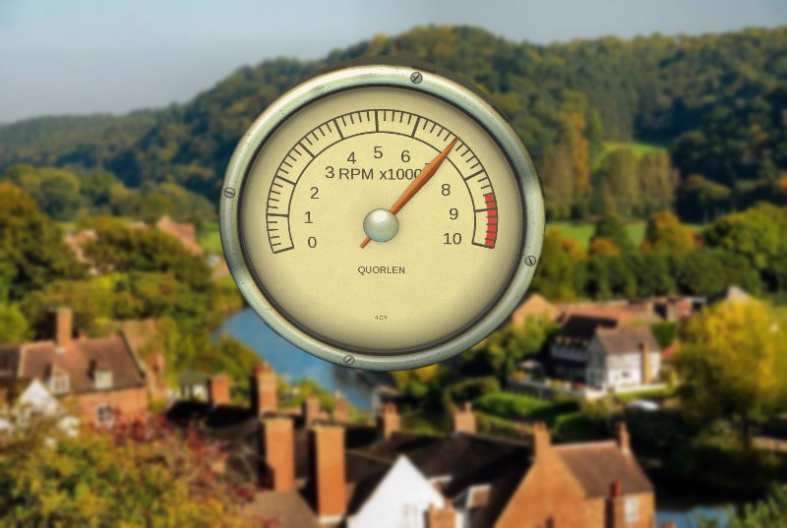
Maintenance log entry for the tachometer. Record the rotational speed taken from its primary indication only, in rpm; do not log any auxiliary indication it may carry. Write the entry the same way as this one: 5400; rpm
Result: 7000; rpm
